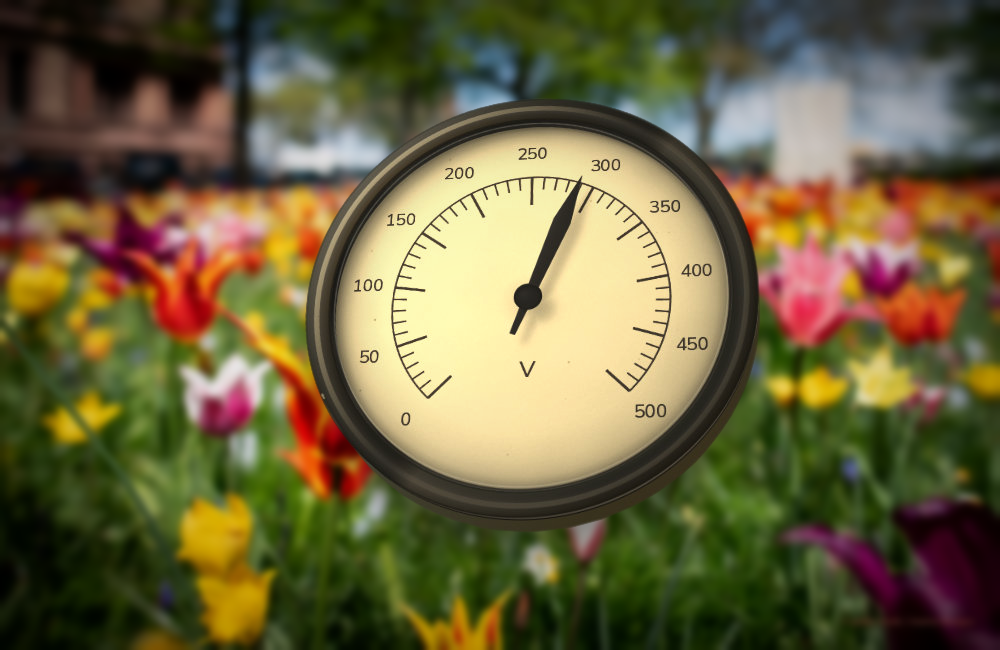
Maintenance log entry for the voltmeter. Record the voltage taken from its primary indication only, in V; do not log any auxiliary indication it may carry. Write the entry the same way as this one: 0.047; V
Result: 290; V
